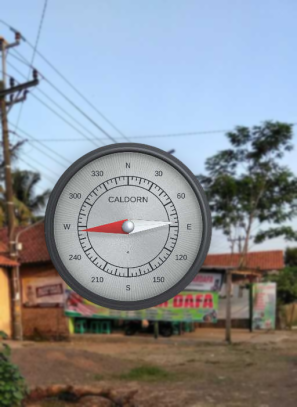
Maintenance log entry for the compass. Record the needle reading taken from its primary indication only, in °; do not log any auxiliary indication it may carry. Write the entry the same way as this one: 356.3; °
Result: 265; °
